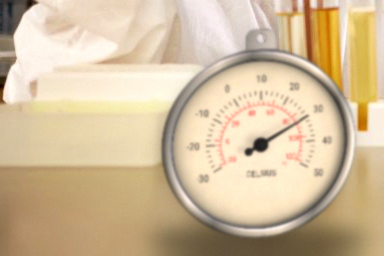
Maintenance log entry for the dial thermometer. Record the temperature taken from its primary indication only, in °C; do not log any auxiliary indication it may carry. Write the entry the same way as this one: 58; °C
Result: 30; °C
